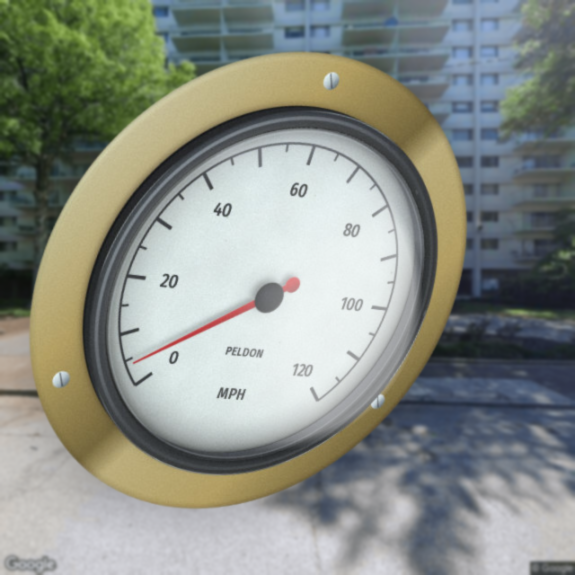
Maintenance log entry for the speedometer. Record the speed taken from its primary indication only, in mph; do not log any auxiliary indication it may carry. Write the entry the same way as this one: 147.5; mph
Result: 5; mph
